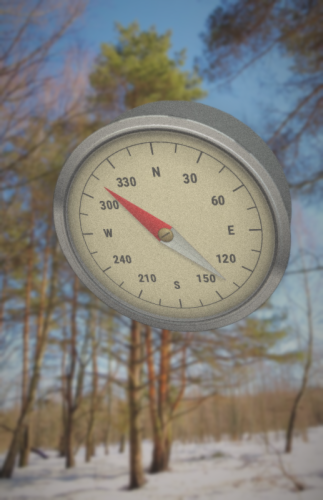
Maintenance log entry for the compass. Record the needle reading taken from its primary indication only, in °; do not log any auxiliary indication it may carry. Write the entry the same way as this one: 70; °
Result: 315; °
